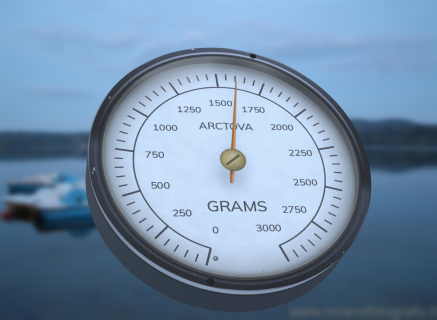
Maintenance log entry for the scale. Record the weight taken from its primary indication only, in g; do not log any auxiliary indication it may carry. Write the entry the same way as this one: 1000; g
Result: 1600; g
